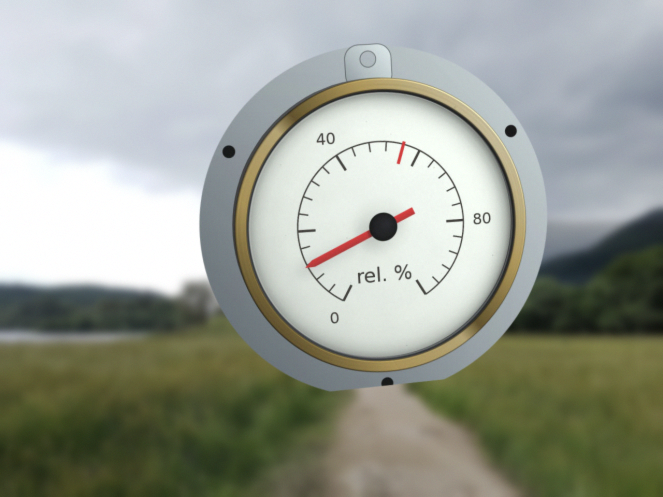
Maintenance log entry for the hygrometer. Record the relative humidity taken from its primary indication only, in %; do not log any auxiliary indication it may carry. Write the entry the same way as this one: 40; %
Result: 12; %
